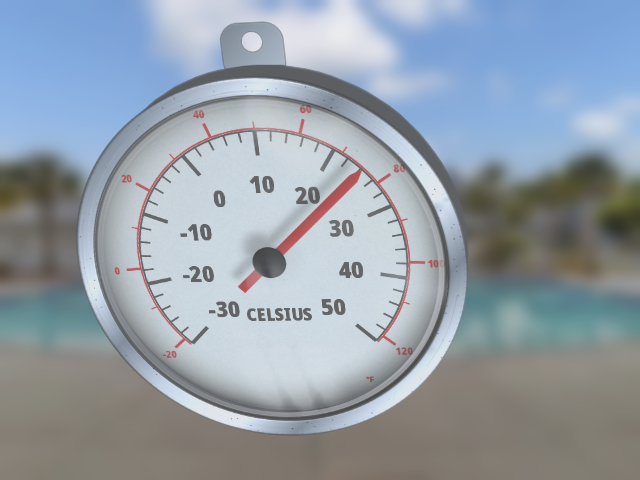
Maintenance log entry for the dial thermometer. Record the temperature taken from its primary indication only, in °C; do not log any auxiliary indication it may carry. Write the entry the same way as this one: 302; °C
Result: 24; °C
